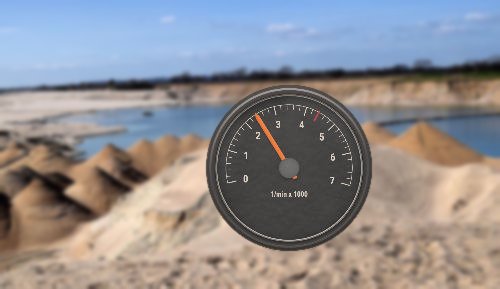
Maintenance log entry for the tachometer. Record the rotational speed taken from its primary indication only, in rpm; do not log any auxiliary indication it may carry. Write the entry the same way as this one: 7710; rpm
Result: 2400; rpm
